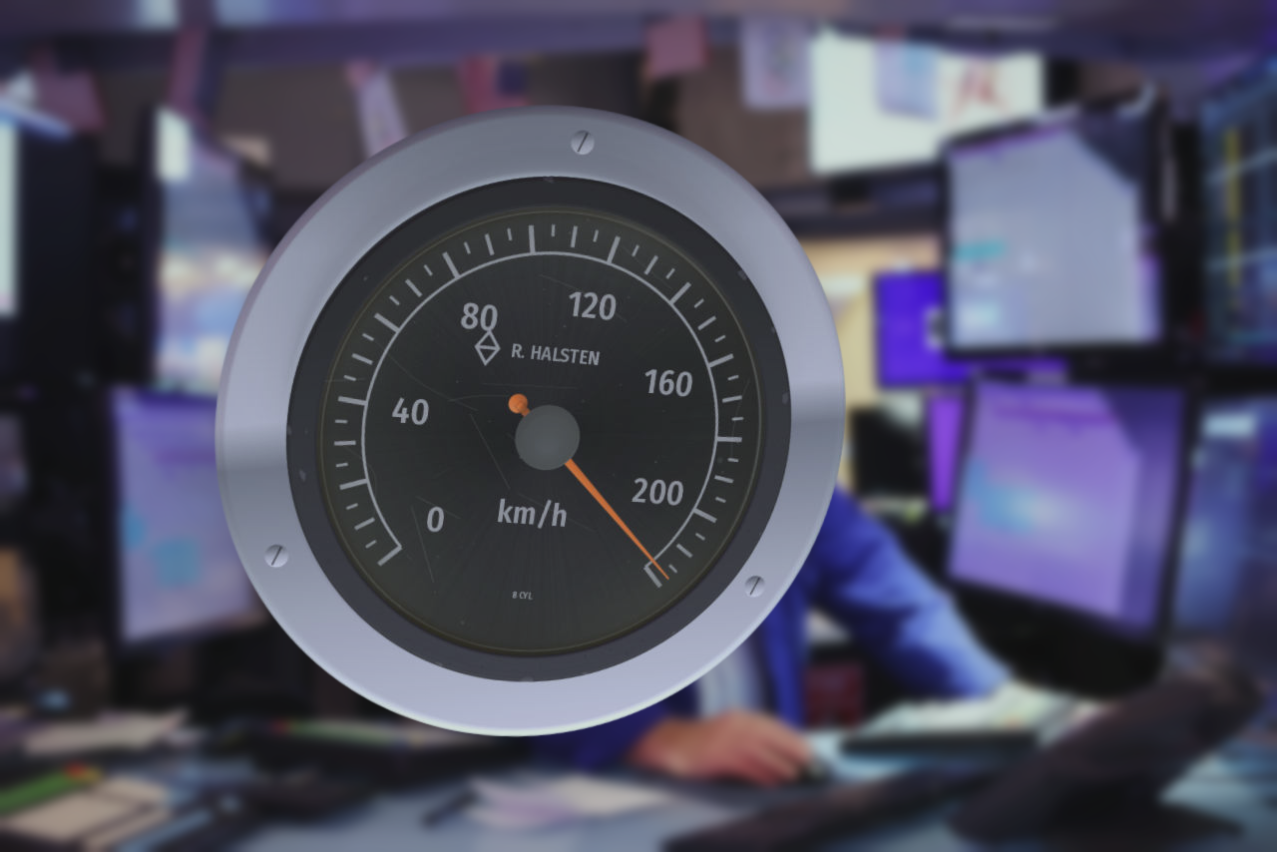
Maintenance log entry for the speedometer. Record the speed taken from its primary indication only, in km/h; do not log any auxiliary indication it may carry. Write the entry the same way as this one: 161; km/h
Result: 217.5; km/h
